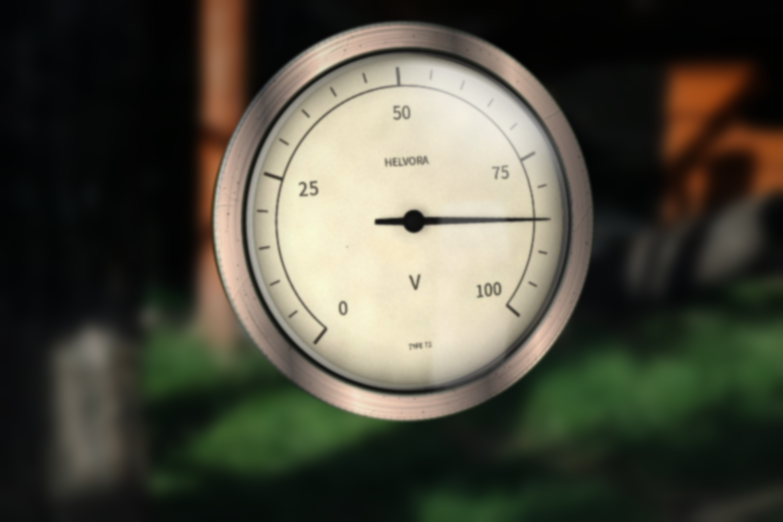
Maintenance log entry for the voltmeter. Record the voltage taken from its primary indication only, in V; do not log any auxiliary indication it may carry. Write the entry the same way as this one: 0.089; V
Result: 85; V
